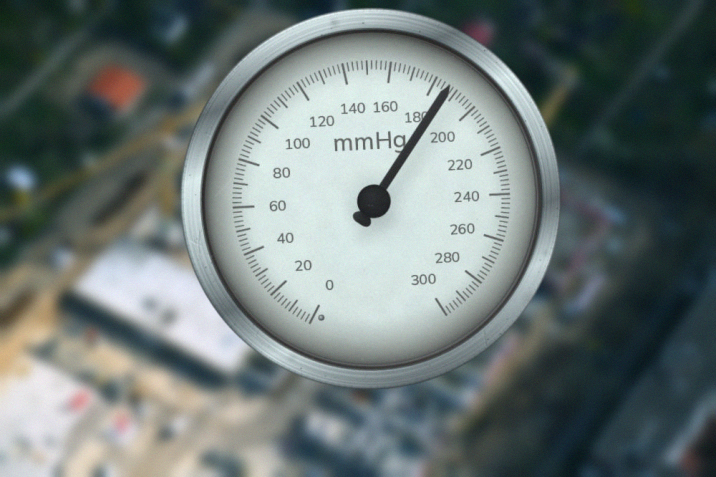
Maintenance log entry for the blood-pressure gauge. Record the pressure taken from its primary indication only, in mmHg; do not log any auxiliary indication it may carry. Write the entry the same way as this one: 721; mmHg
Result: 186; mmHg
